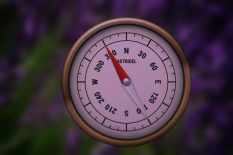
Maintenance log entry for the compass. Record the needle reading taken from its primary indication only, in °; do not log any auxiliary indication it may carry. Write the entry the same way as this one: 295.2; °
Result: 330; °
